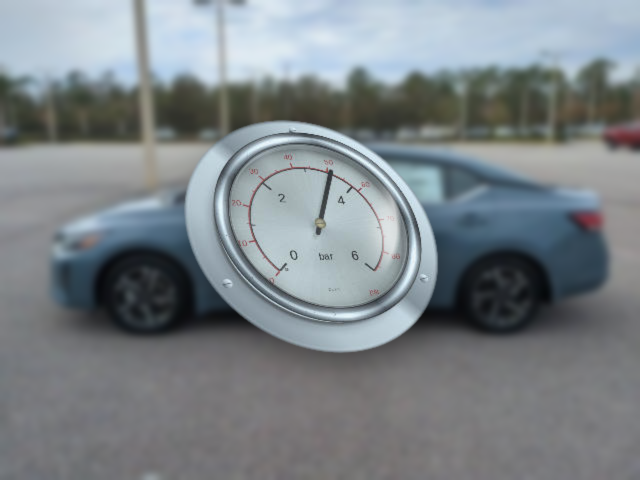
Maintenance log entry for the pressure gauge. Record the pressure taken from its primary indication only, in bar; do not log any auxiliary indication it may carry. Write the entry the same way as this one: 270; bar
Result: 3.5; bar
